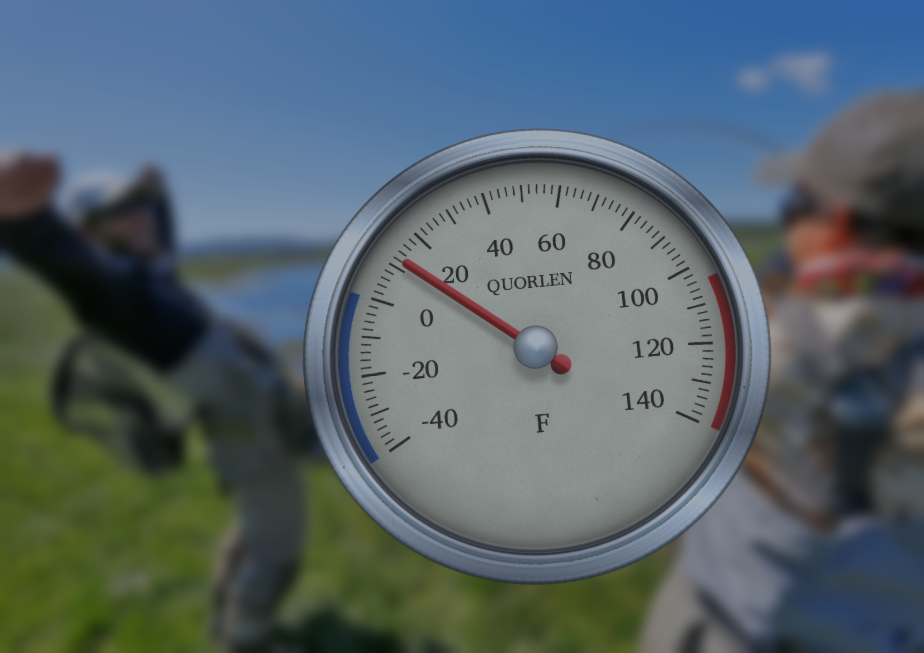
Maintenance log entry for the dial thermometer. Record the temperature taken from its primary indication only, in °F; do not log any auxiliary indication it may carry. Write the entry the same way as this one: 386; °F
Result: 12; °F
